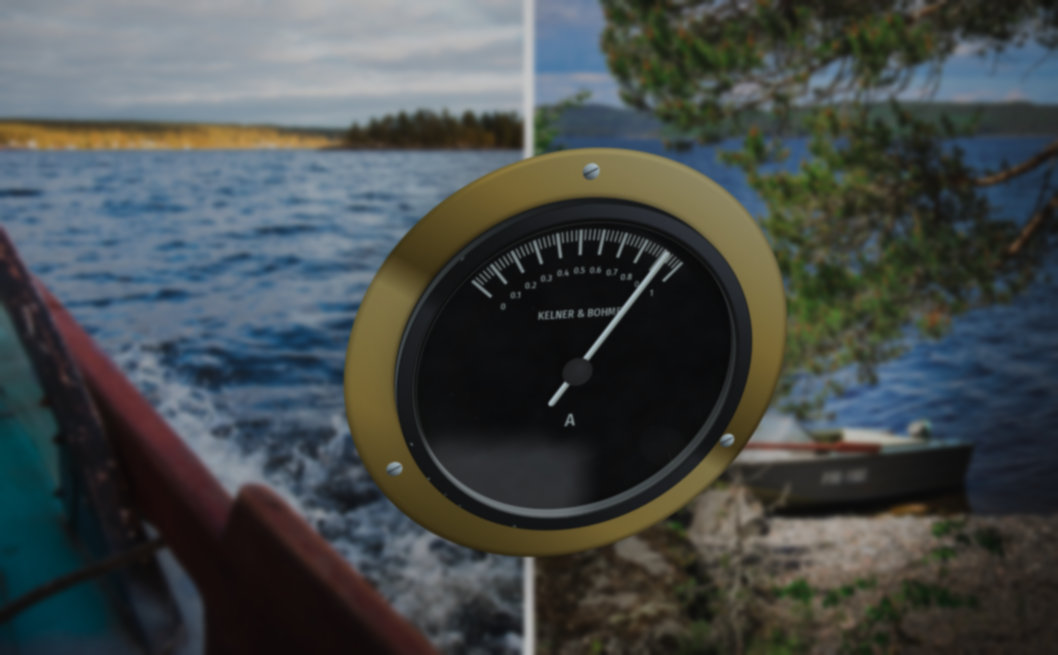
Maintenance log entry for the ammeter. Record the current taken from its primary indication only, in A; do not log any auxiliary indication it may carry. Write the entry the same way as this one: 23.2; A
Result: 0.9; A
